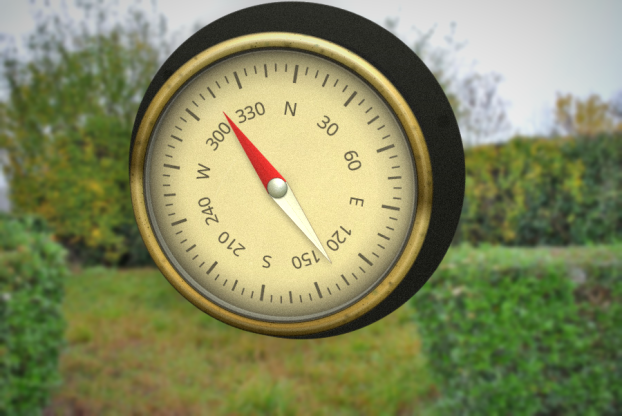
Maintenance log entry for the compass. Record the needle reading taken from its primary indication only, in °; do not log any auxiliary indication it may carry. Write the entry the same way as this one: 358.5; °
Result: 315; °
